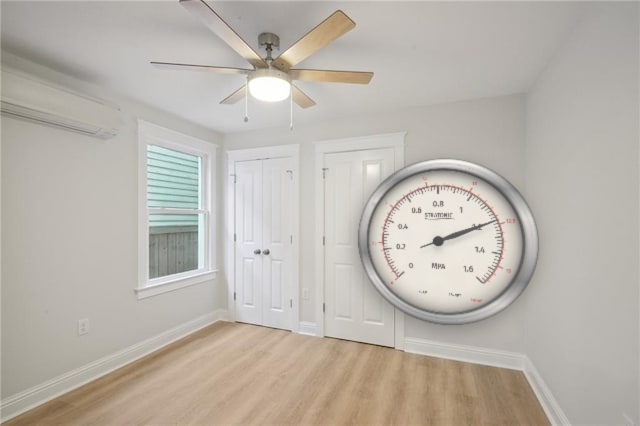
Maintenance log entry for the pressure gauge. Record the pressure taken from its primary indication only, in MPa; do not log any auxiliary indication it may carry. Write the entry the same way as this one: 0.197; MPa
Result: 1.2; MPa
